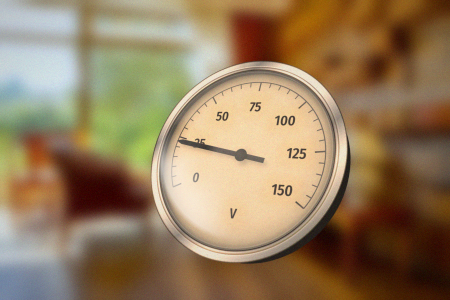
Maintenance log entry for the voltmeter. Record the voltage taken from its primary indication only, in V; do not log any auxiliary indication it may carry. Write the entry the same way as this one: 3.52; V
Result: 22.5; V
